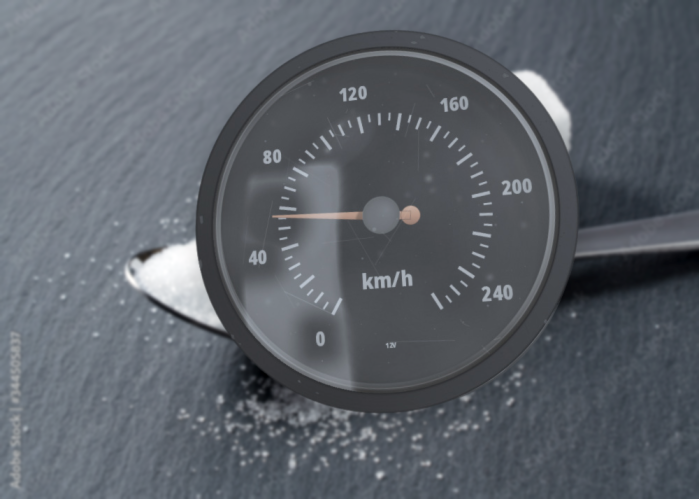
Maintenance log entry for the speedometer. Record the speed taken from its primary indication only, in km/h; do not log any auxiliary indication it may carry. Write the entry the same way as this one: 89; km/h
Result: 55; km/h
